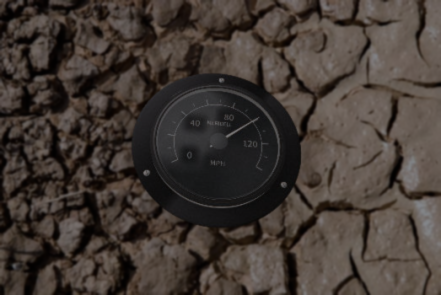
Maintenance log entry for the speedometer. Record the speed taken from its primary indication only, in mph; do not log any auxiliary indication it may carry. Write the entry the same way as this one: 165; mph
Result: 100; mph
